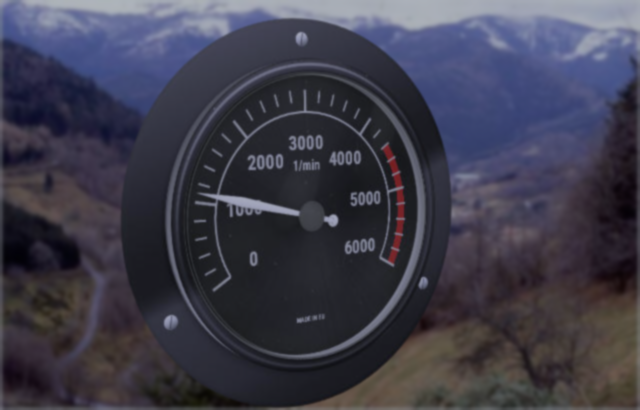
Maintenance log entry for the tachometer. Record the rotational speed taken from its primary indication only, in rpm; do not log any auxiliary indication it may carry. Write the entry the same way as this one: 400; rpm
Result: 1100; rpm
